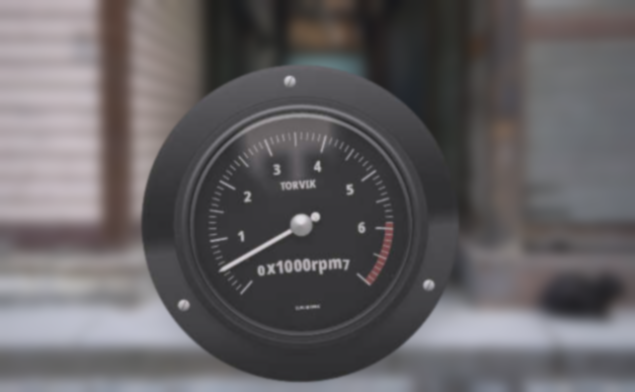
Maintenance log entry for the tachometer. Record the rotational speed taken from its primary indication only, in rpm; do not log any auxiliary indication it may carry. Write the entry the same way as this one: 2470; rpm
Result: 500; rpm
